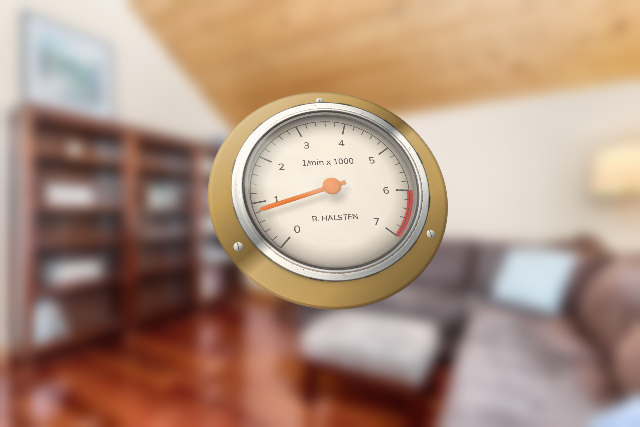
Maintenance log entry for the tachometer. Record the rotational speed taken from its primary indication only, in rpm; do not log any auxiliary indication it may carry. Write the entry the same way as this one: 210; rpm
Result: 800; rpm
